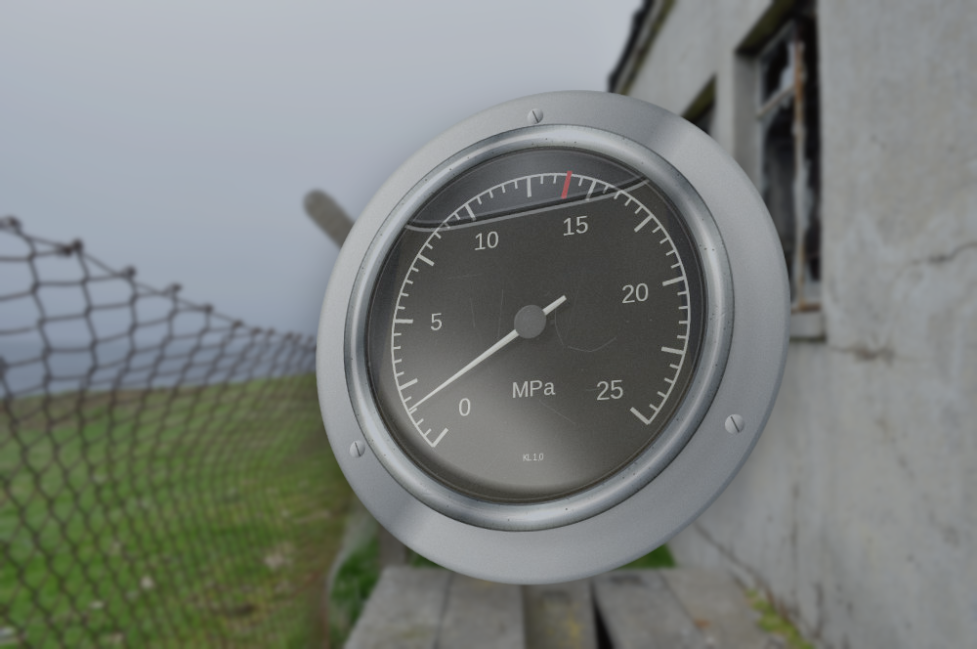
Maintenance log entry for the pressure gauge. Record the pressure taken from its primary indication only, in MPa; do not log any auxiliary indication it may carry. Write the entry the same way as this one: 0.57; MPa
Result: 1.5; MPa
